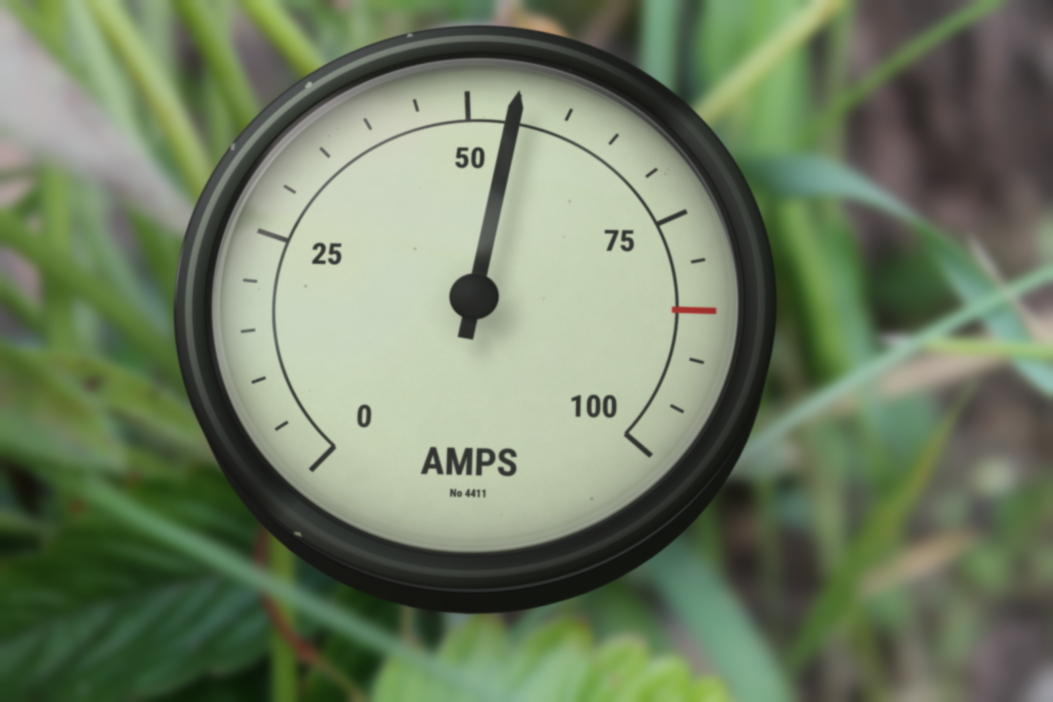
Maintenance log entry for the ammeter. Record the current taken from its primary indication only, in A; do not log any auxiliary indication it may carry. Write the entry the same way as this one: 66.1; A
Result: 55; A
